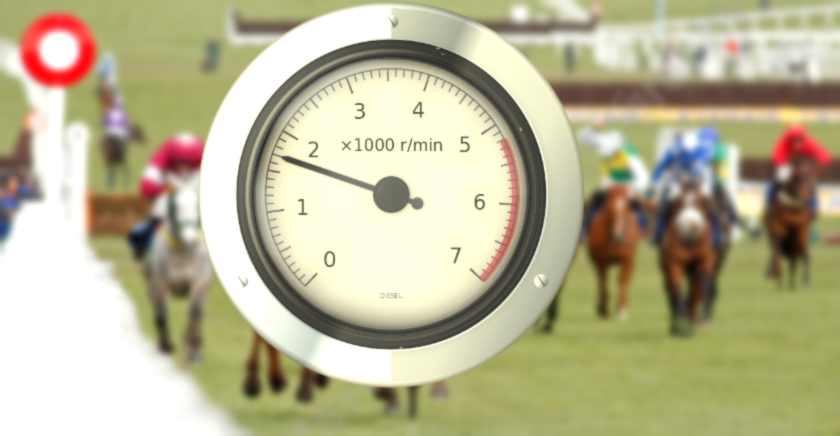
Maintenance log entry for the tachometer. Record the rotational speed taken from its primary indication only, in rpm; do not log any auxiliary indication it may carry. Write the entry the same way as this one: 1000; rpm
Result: 1700; rpm
